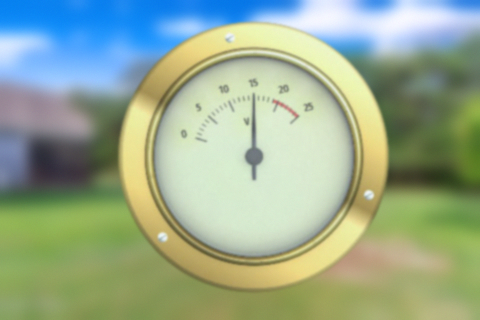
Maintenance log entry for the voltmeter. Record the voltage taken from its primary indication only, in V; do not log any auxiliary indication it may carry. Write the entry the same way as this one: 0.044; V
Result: 15; V
